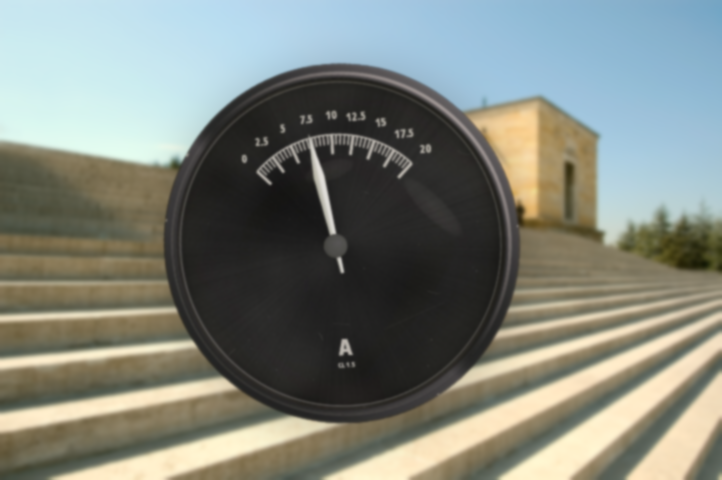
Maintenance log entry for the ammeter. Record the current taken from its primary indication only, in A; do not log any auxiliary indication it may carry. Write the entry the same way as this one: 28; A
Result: 7.5; A
